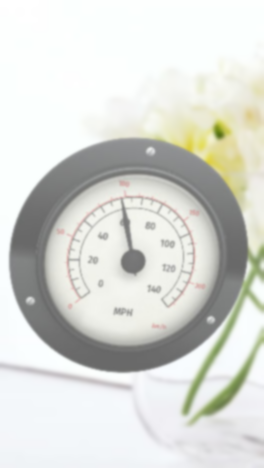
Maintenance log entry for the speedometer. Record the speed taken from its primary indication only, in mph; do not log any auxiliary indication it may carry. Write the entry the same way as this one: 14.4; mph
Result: 60; mph
